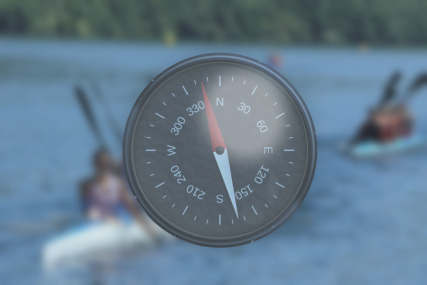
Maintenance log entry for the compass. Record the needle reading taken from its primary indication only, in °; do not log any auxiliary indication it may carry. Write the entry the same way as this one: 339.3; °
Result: 345; °
